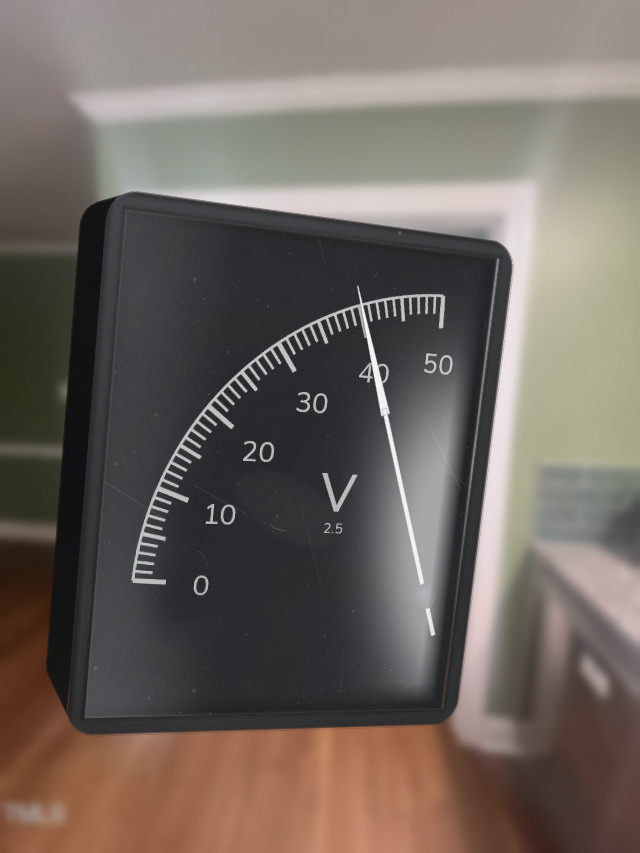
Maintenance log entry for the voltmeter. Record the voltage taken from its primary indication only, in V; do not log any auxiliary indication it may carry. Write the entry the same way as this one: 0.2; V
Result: 40; V
